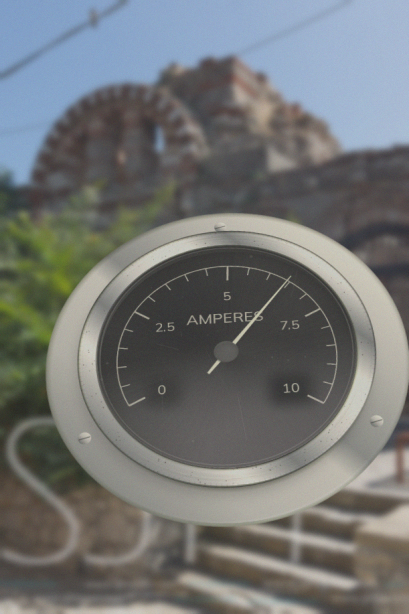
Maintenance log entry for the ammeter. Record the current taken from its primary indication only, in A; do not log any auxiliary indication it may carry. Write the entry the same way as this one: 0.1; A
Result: 6.5; A
